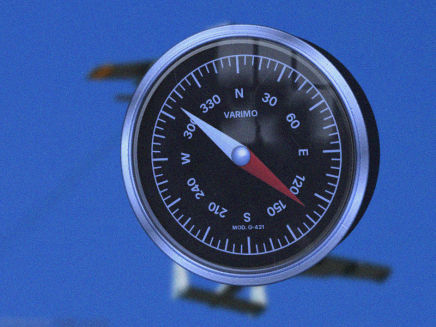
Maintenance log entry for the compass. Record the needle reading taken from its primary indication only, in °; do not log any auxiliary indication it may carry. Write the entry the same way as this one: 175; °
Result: 130; °
